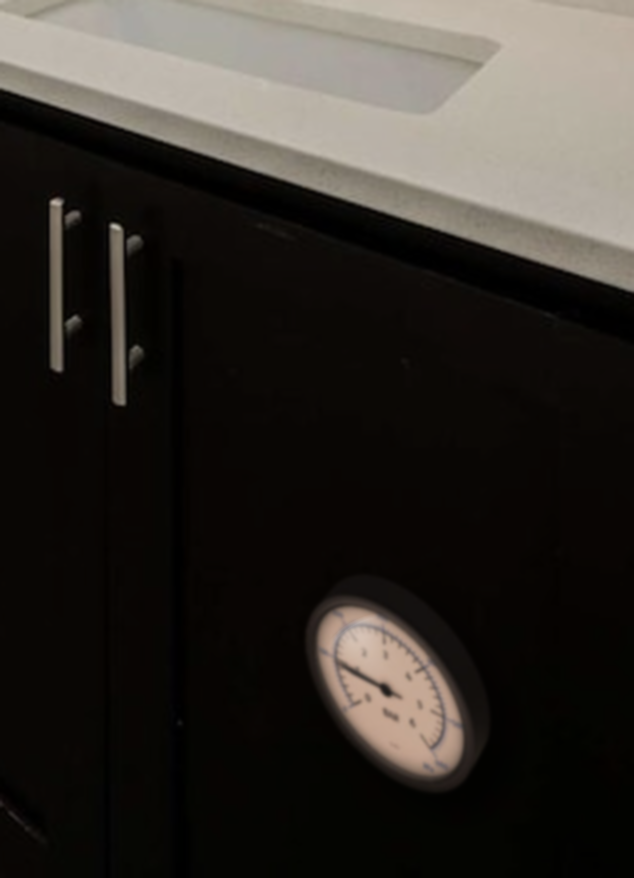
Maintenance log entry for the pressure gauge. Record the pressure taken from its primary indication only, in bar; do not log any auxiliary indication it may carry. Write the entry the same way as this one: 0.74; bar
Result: 1; bar
